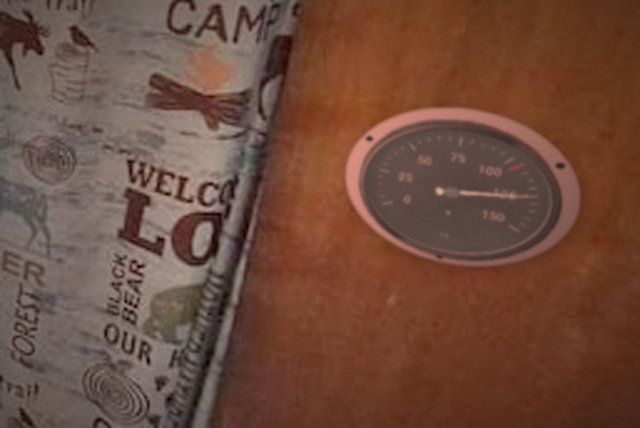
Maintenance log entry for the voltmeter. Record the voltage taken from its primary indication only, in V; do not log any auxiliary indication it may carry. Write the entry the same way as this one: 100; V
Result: 125; V
